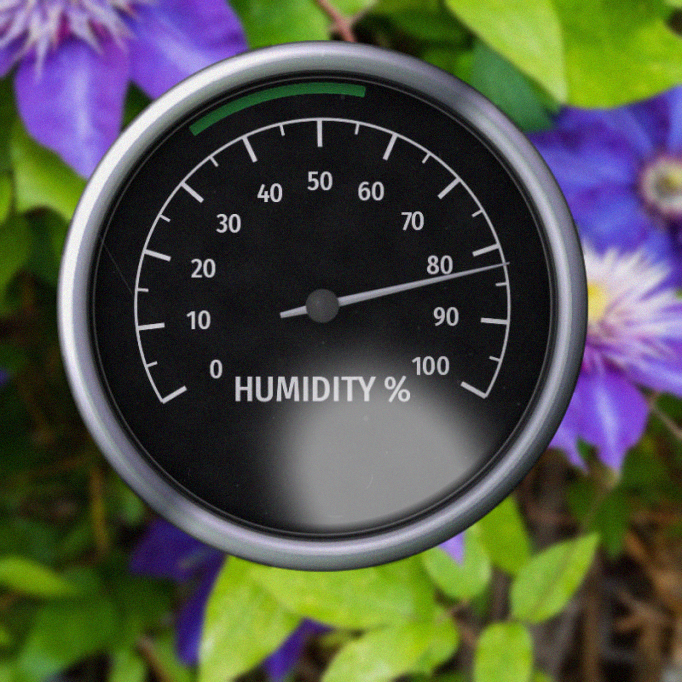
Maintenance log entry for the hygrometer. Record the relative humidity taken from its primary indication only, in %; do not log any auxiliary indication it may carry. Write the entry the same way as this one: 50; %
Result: 82.5; %
